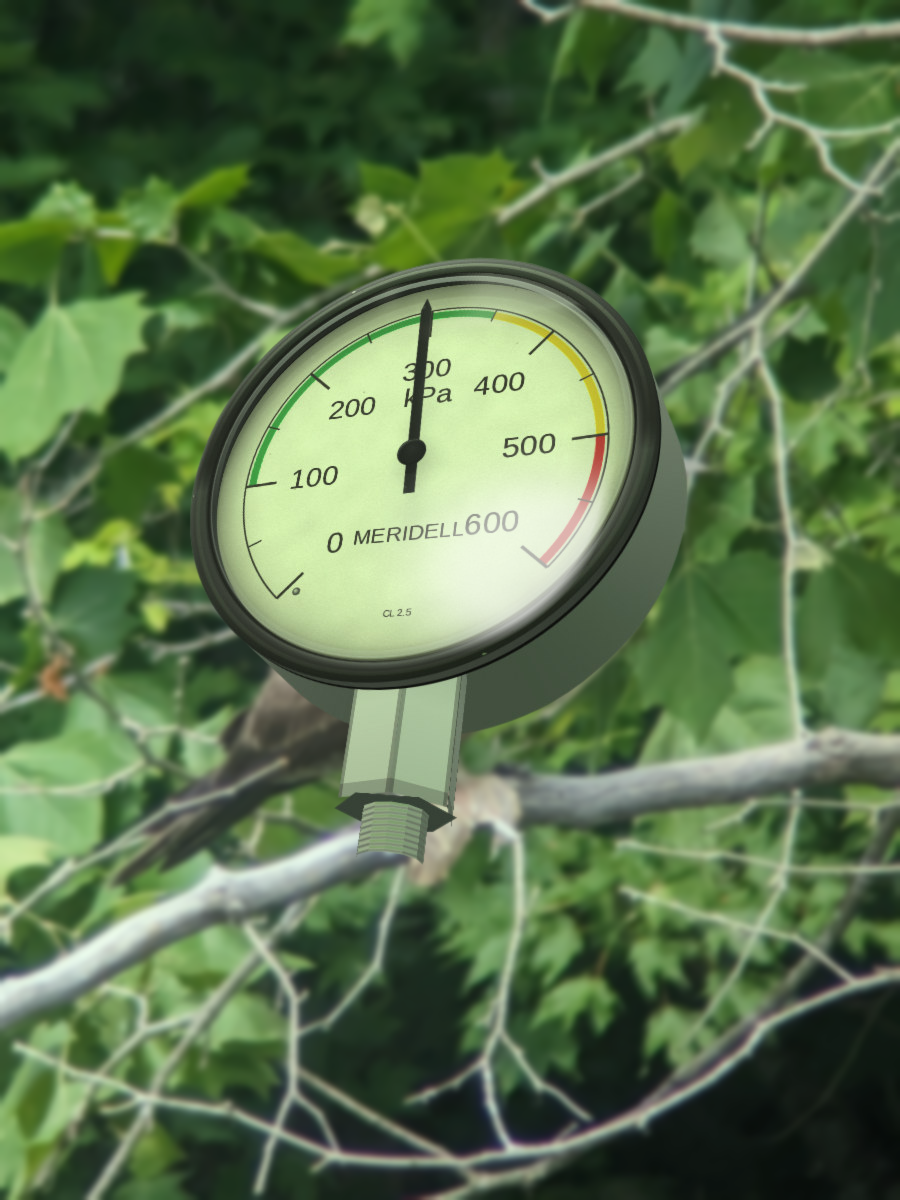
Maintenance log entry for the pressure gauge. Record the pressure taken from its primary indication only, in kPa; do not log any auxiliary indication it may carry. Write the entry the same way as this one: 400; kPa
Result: 300; kPa
